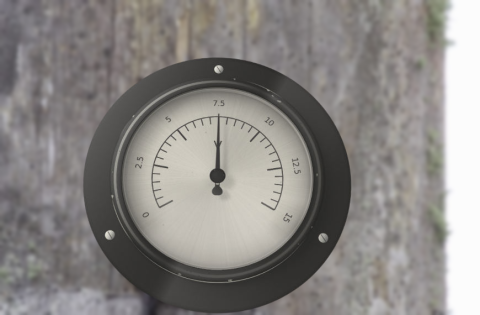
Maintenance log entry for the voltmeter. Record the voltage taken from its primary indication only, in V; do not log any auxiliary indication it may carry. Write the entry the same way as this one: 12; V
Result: 7.5; V
